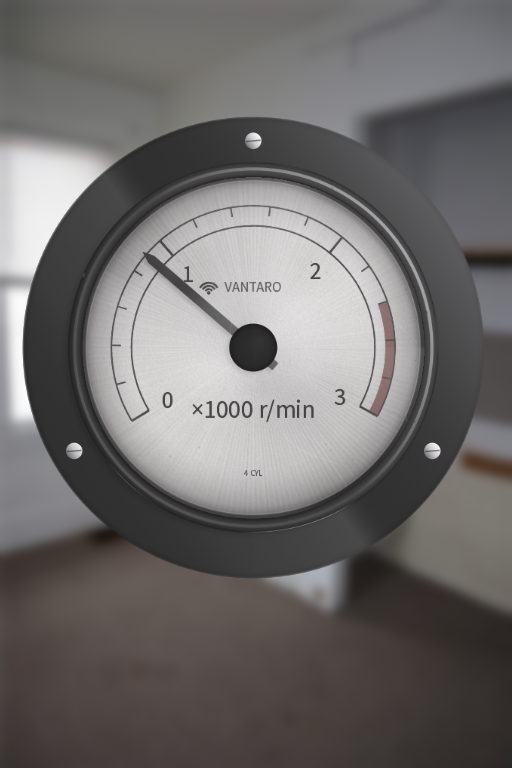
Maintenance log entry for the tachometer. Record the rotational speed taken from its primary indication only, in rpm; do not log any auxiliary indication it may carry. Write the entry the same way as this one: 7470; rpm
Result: 900; rpm
